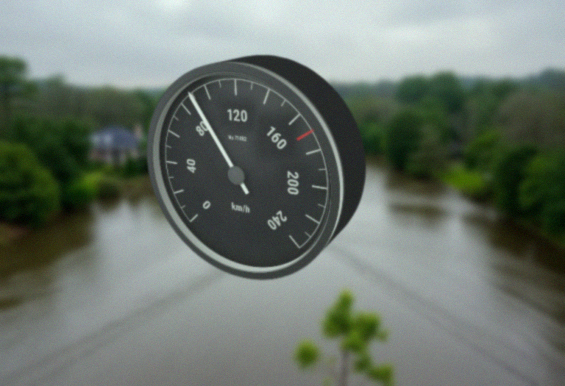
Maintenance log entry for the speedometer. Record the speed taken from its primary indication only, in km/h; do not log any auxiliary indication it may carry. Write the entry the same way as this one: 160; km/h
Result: 90; km/h
